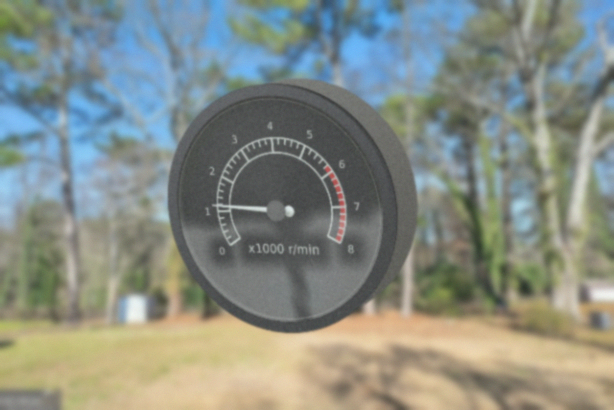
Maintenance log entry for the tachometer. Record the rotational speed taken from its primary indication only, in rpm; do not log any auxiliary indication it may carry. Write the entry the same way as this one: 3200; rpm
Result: 1200; rpm
